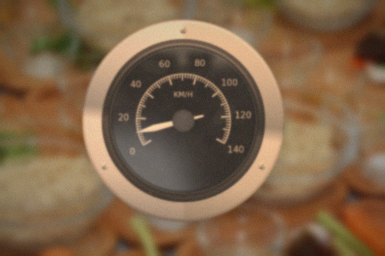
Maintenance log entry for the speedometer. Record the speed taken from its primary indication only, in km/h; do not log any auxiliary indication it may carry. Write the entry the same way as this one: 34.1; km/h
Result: 10; km/h
